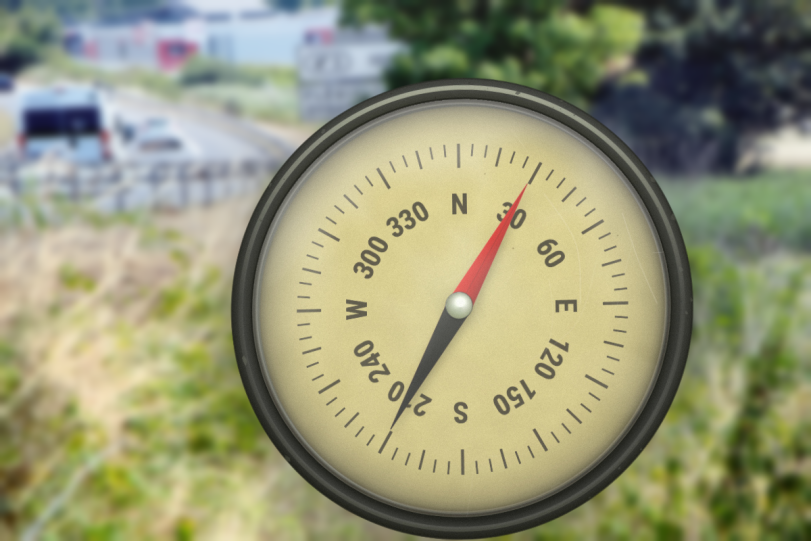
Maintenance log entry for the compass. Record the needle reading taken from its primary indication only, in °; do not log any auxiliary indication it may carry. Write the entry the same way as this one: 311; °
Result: 30; °
